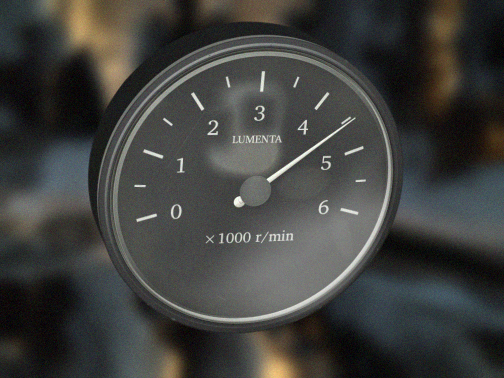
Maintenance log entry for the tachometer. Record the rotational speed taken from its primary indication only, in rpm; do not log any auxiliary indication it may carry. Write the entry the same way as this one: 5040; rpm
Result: 4500; rpm
